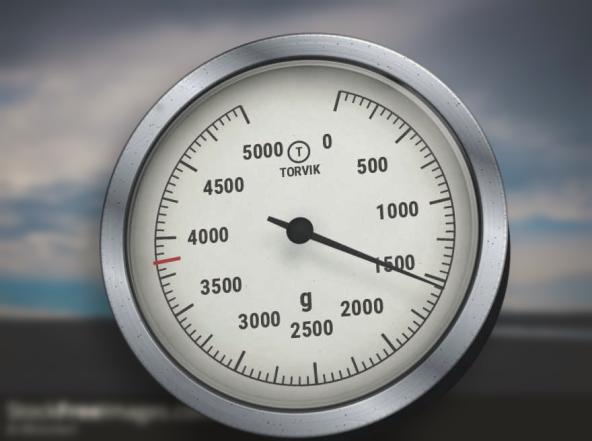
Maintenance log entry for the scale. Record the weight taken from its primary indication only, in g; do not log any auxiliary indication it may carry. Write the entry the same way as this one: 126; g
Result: 1550; g
